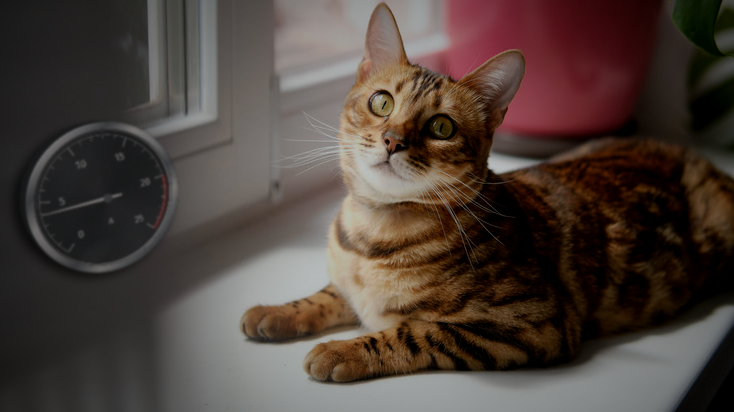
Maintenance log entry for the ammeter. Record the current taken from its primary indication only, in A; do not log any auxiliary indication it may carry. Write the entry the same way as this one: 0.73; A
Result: 4; A
